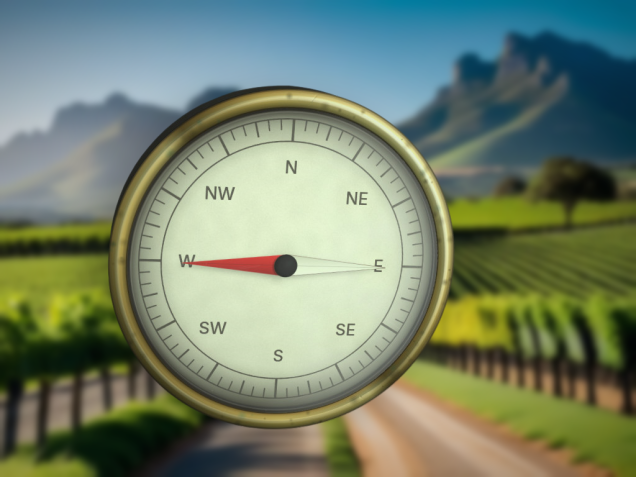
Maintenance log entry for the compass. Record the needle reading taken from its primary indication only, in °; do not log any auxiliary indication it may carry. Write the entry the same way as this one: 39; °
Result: 270; °
